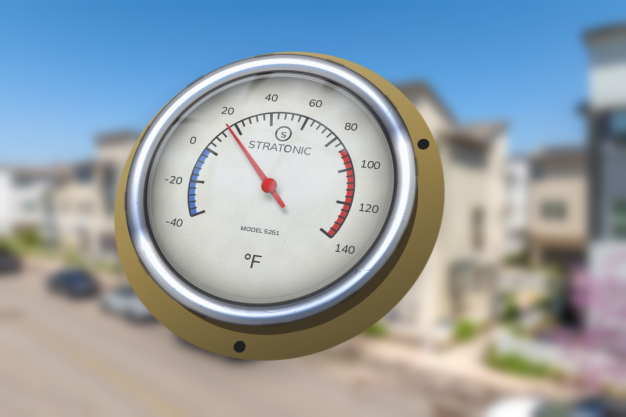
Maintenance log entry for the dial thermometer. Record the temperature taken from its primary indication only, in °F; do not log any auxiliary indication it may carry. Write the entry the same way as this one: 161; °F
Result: 16; °F
